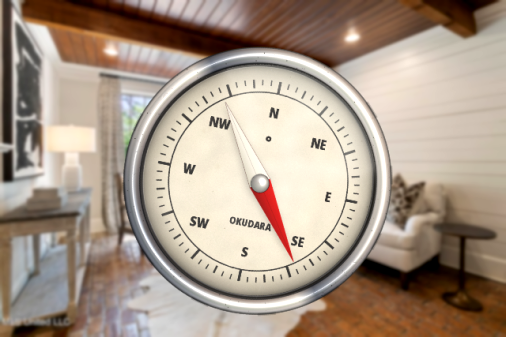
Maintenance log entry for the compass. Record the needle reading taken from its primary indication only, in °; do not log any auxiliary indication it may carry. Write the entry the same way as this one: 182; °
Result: 145; °
